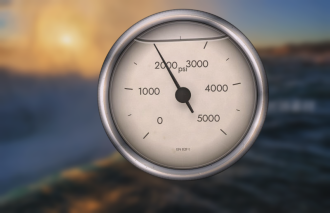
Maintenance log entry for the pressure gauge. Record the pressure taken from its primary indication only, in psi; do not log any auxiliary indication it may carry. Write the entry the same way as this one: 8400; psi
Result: 2000; psi
